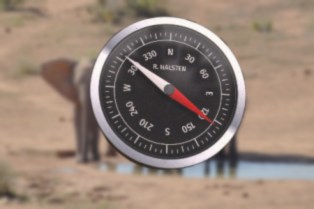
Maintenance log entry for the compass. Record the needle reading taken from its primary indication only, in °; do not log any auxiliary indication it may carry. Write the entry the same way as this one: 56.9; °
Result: 125; °
